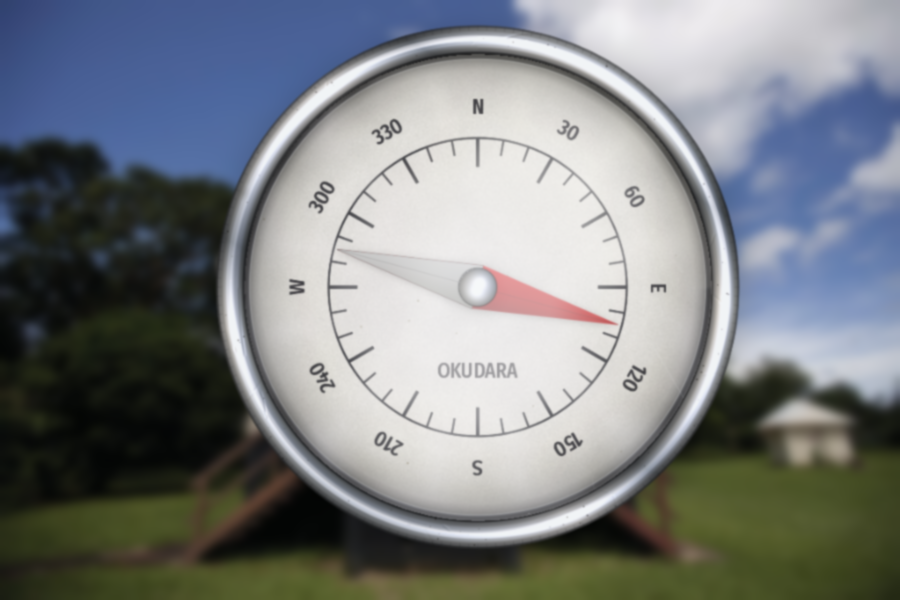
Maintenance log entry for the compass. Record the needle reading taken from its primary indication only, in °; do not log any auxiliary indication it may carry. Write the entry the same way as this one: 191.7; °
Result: 105; °
